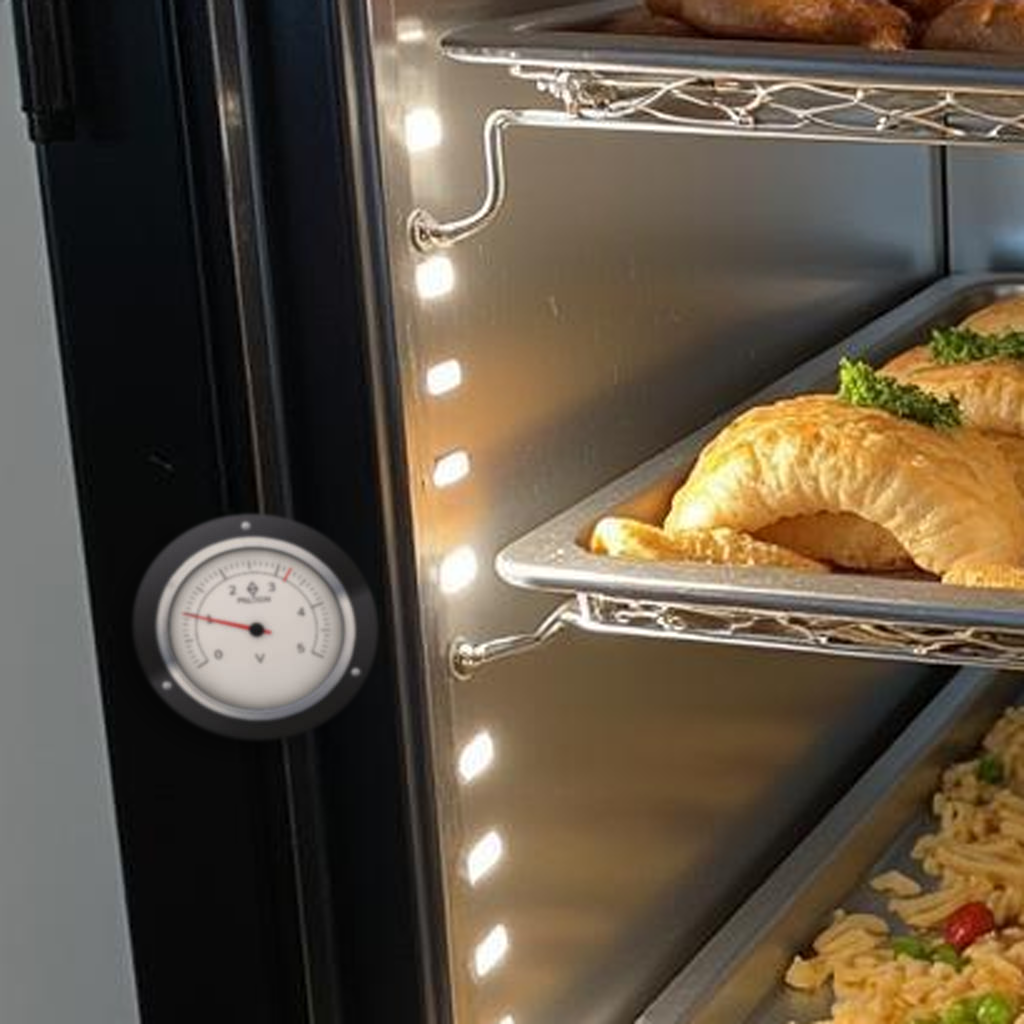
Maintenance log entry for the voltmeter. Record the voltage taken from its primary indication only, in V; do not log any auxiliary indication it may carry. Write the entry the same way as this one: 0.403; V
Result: 1; V
